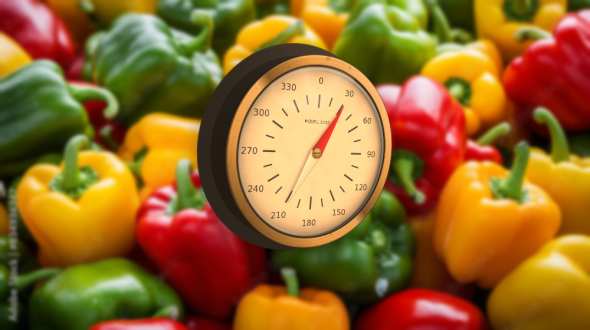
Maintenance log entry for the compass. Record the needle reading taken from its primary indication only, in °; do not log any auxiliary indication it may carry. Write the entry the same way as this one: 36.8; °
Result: 30; °
